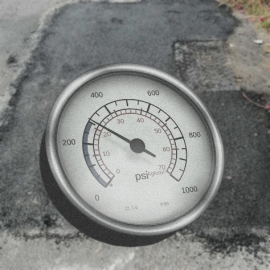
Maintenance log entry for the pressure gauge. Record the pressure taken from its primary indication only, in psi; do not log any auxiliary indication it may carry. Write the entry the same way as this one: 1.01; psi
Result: 300; psi
